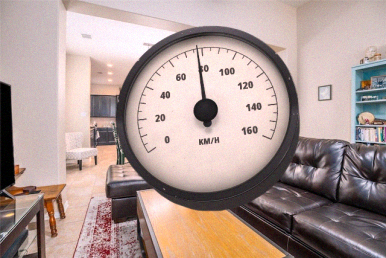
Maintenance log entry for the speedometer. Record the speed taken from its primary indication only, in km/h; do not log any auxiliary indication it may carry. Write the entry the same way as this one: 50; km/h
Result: 77.5; km/h
